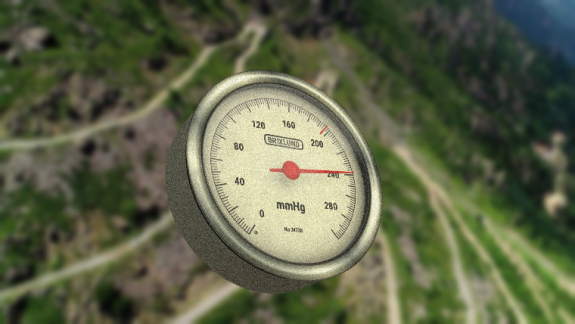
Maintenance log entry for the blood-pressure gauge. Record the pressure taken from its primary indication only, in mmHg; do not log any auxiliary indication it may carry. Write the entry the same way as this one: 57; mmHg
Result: 240; mmHg
